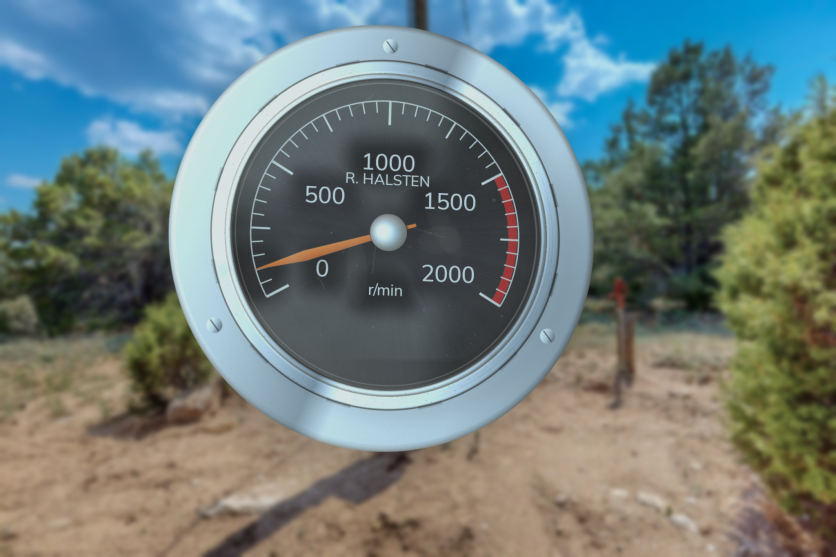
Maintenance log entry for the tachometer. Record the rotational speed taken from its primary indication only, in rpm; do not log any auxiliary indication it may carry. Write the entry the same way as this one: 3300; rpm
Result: 100; rpm
